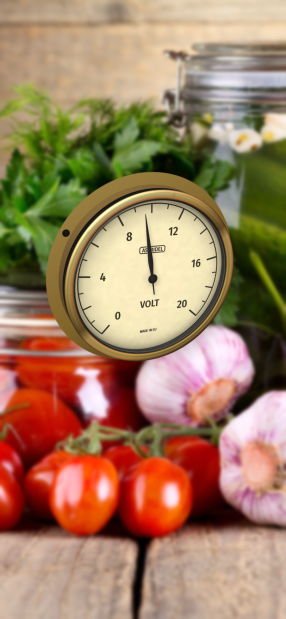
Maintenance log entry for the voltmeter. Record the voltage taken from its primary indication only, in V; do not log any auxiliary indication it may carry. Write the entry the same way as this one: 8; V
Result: 9.5; V
